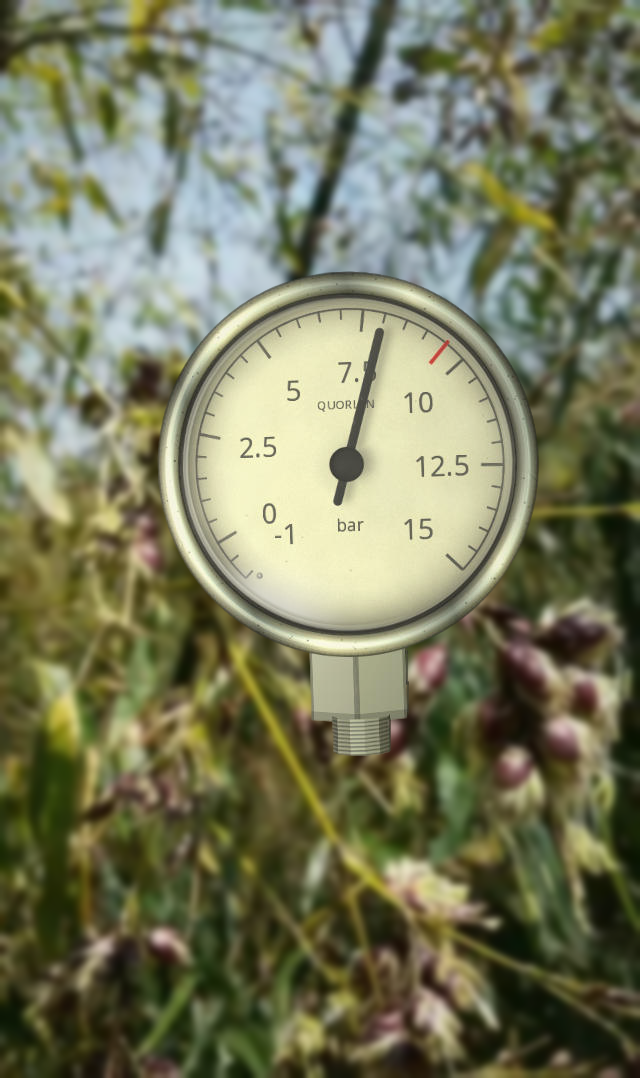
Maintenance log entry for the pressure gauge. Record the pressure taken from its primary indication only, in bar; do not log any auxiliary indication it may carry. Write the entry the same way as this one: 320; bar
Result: 8; bar
